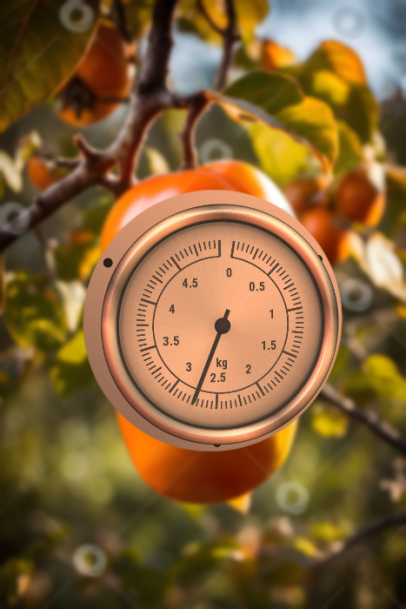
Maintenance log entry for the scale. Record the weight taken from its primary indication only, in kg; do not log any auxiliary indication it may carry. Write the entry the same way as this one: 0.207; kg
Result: 2.75; kg
